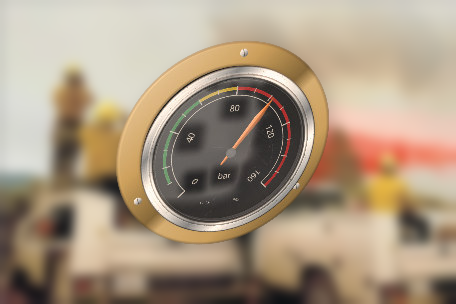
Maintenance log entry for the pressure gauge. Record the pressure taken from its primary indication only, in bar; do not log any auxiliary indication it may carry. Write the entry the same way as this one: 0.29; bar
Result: 100; bar
